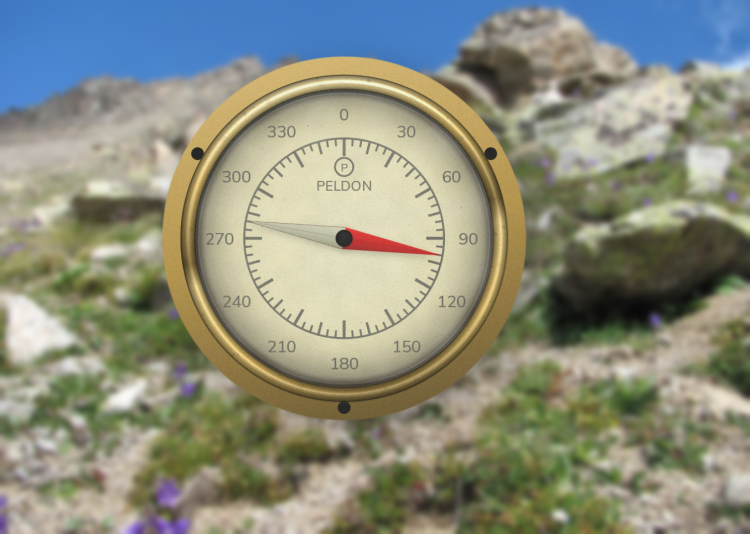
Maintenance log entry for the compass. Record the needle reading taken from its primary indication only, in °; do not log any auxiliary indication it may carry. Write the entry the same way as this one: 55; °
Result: 100; °
